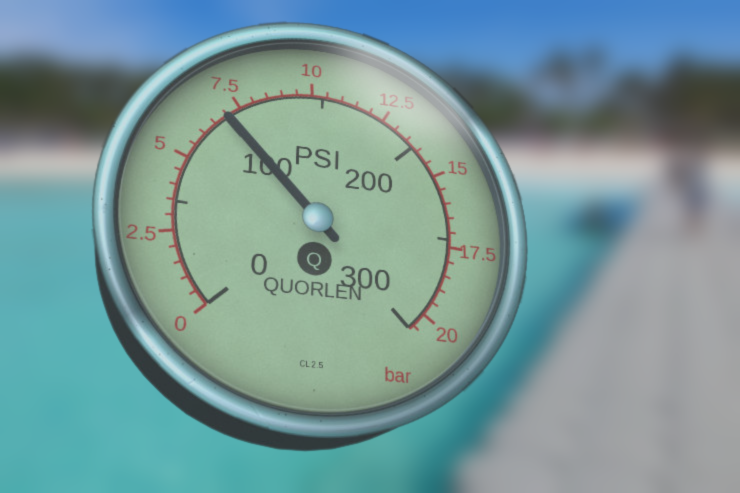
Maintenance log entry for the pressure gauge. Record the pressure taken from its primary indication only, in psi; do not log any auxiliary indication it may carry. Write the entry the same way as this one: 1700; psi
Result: 100; psi
